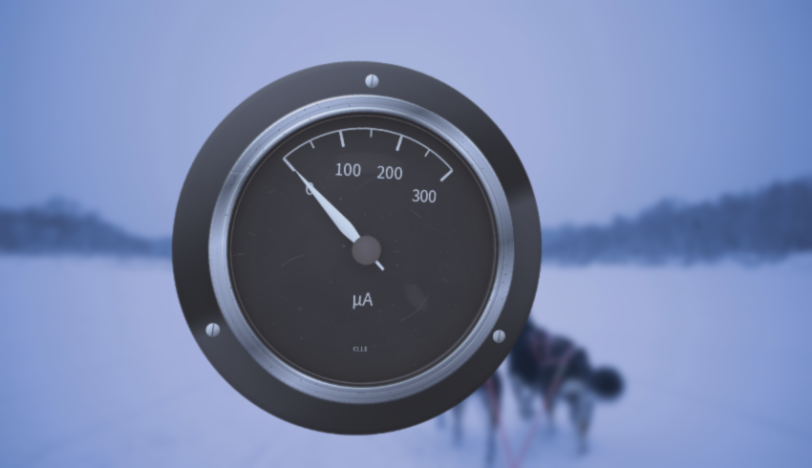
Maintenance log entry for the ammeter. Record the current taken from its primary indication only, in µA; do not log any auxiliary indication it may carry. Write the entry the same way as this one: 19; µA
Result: 0; µA
